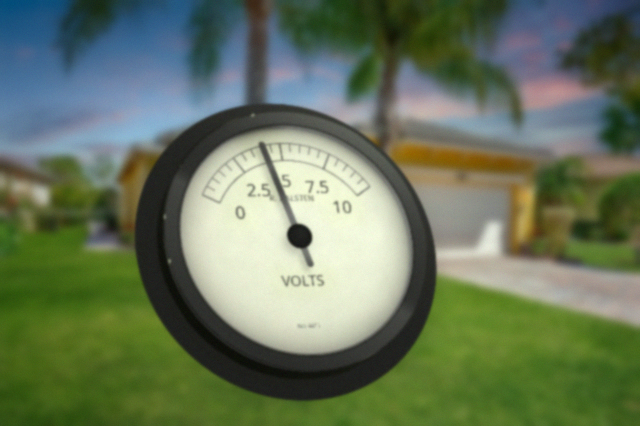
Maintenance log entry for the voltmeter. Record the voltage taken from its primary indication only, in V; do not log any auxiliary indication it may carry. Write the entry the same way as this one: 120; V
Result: 4; V
